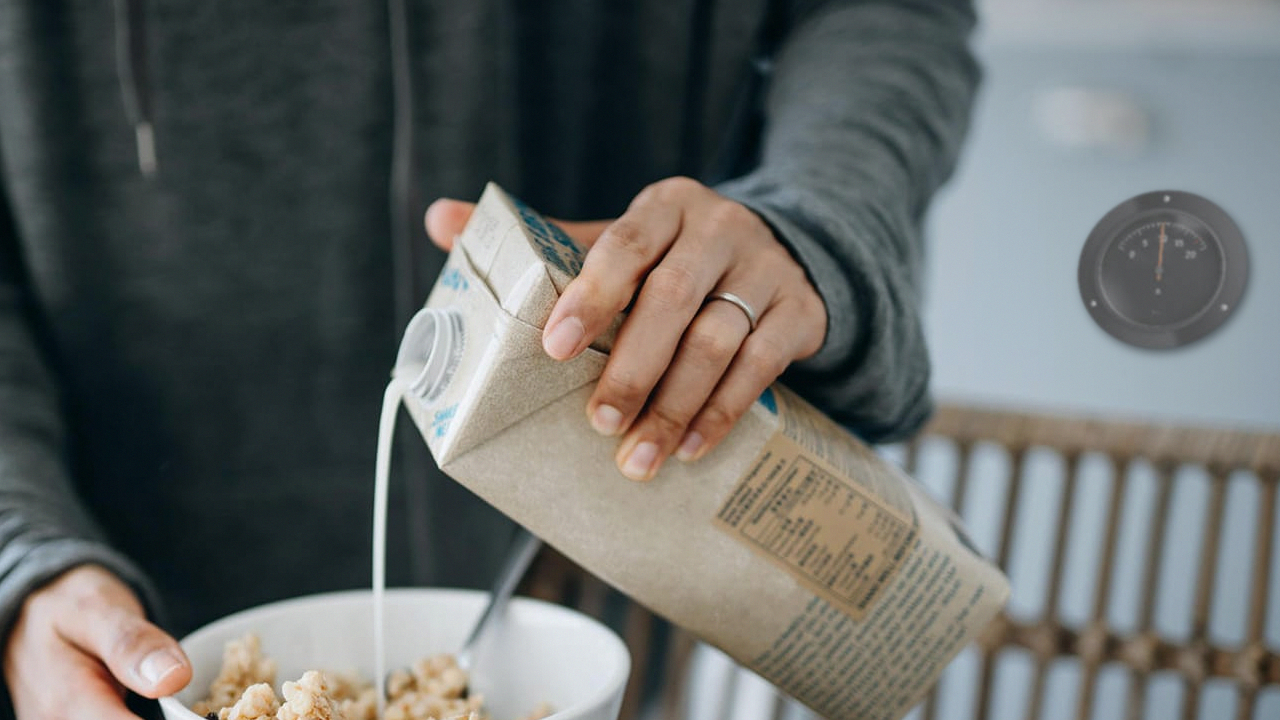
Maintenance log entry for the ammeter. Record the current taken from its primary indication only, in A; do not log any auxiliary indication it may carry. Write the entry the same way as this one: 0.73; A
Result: 10; A
